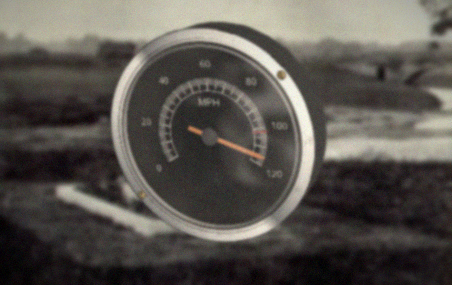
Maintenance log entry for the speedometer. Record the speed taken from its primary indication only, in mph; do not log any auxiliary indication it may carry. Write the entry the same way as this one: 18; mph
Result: 115; mph
